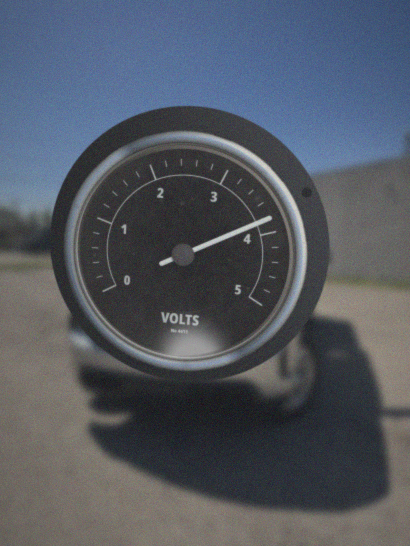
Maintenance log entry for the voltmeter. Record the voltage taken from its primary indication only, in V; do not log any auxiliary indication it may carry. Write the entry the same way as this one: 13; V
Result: 3.8; V
